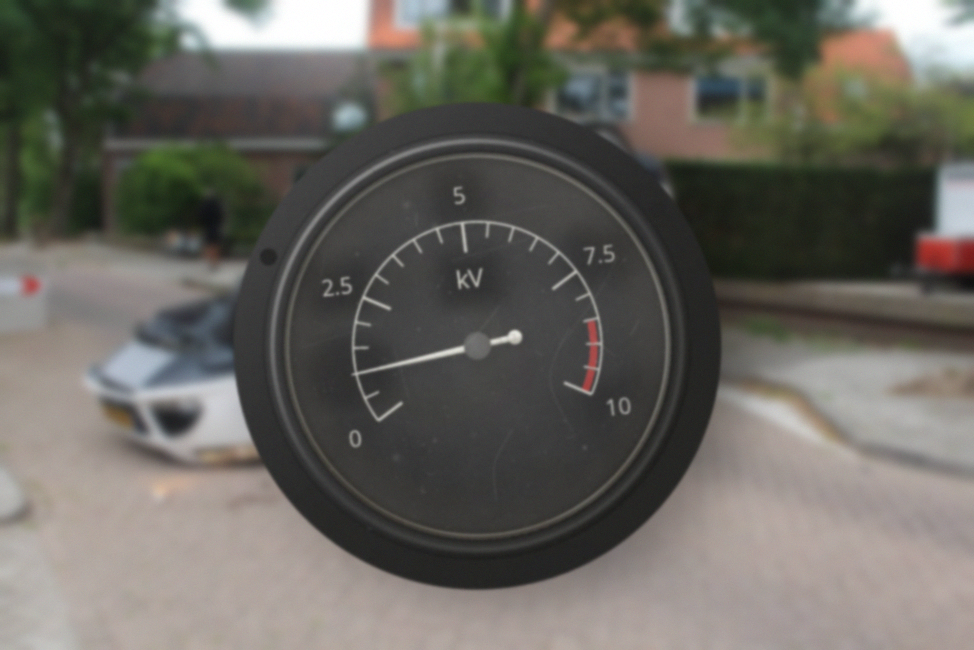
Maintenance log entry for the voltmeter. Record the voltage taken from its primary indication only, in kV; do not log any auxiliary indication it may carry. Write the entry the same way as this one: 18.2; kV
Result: 1; kV
